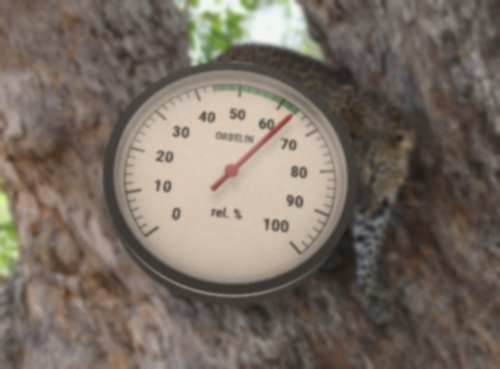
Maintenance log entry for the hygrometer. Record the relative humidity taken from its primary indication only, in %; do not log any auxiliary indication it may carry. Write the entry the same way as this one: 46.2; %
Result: 64; %
